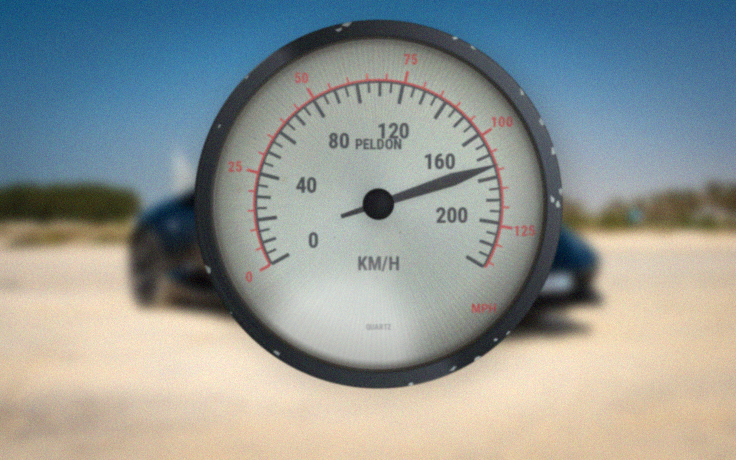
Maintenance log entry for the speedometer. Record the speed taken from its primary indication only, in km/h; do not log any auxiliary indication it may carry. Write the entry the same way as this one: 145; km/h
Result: 175; km/h
